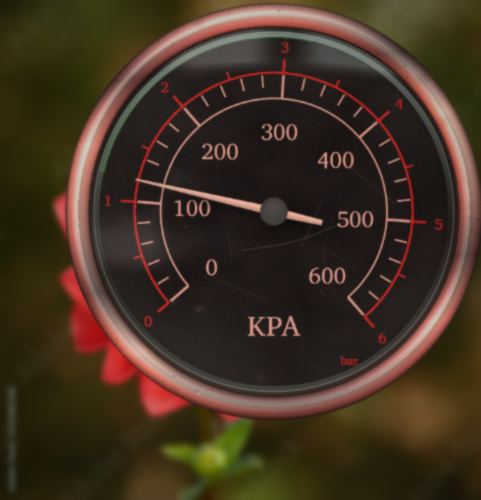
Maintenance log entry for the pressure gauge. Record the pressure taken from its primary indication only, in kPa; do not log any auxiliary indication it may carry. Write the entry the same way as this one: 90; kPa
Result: 120; kPa
